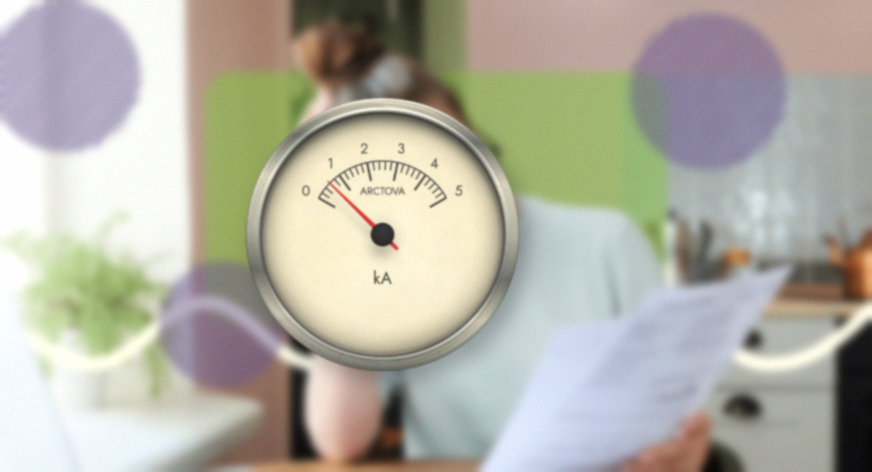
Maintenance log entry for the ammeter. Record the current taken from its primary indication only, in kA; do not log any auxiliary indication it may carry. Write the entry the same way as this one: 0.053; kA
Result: 0.6; kA
